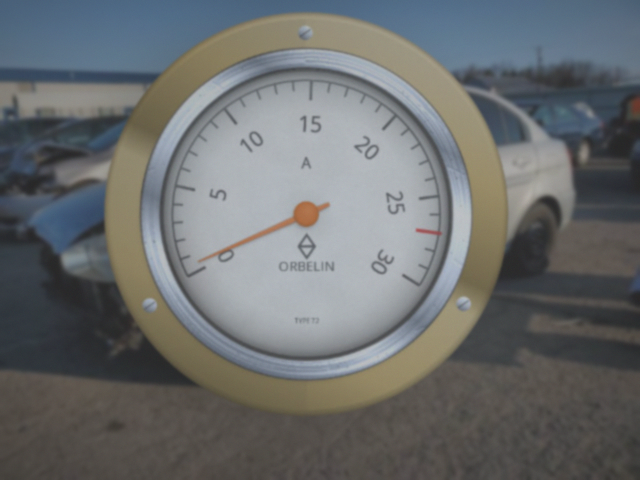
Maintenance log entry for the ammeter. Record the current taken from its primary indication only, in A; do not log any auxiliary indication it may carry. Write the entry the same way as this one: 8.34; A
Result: 0.5; A
